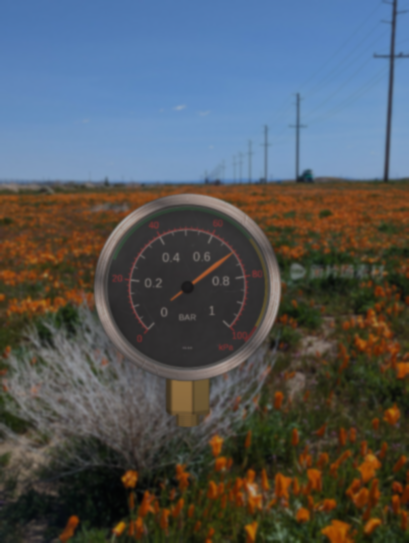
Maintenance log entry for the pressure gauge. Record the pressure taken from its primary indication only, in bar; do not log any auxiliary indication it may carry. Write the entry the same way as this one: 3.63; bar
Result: 0.7; bar
